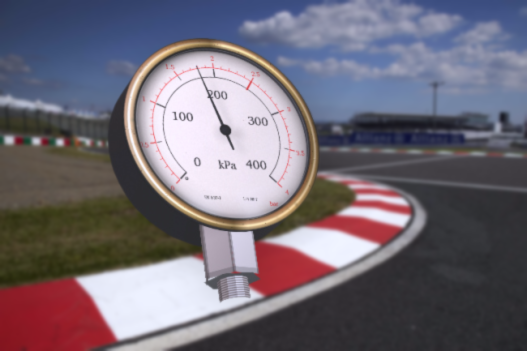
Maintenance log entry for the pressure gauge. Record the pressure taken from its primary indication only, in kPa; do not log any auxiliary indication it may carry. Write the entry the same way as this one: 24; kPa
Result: 175; kPa
